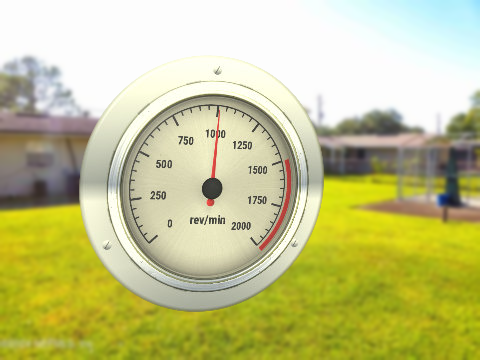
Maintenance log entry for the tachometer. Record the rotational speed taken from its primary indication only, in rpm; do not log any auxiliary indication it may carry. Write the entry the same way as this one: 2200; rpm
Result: 1000; rpm
